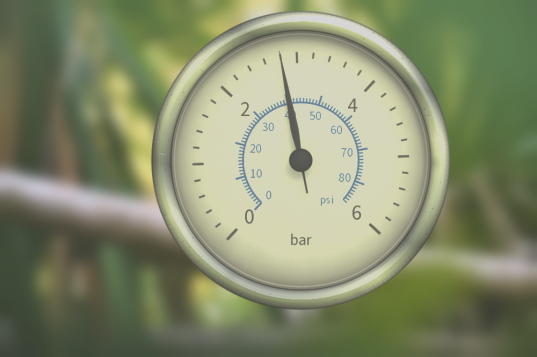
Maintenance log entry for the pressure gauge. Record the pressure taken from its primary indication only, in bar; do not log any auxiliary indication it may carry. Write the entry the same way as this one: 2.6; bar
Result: 2.8; bar
